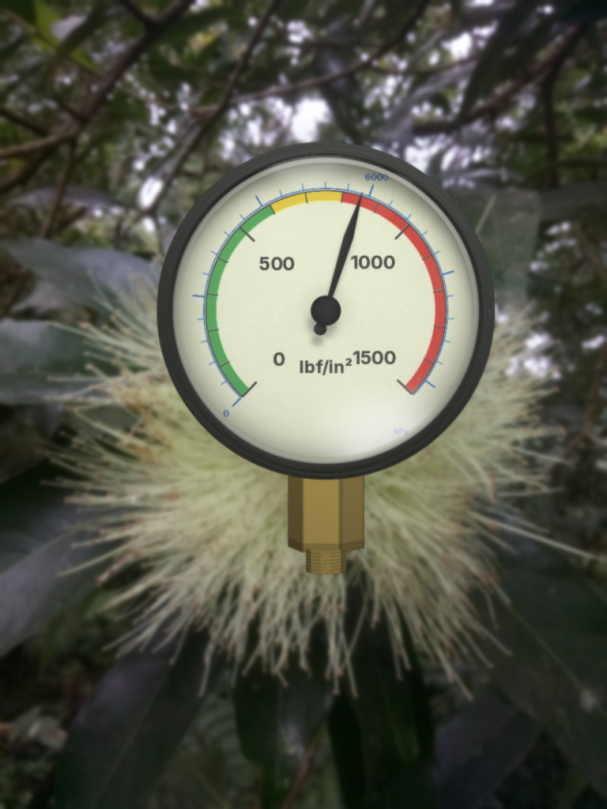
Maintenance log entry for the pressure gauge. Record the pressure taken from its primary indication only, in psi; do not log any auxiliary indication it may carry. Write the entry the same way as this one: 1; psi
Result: 850; psi
